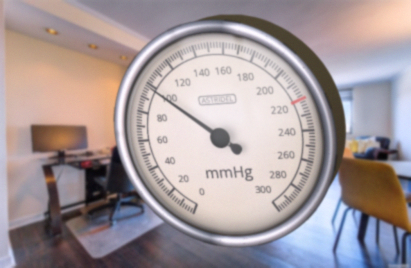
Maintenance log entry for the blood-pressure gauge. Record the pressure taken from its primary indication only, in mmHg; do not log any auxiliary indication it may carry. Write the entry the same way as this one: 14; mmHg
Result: 100; mmHg
